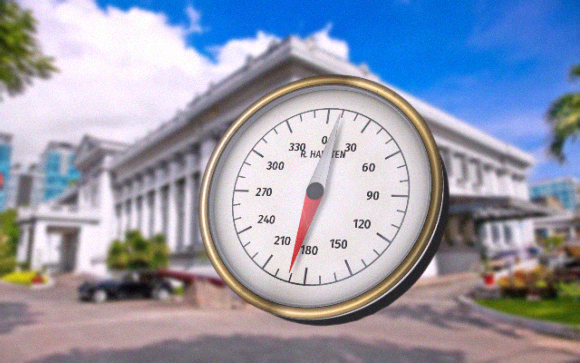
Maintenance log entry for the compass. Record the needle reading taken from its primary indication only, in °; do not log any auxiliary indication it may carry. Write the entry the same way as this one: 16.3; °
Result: 190; °
